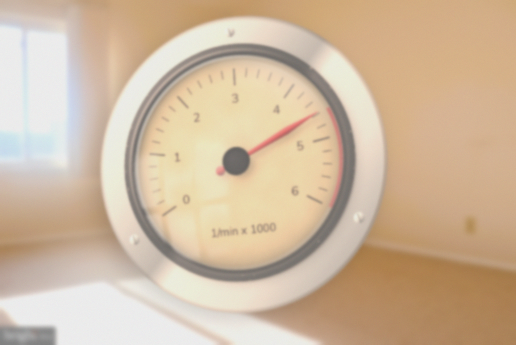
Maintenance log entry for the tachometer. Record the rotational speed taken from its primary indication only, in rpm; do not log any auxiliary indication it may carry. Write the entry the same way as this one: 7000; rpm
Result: 4600; rpm
